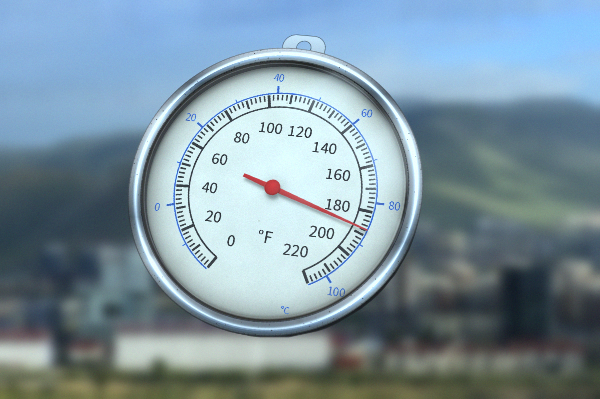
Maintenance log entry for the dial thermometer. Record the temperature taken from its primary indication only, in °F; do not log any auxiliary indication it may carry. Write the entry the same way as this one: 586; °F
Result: 188; °F
